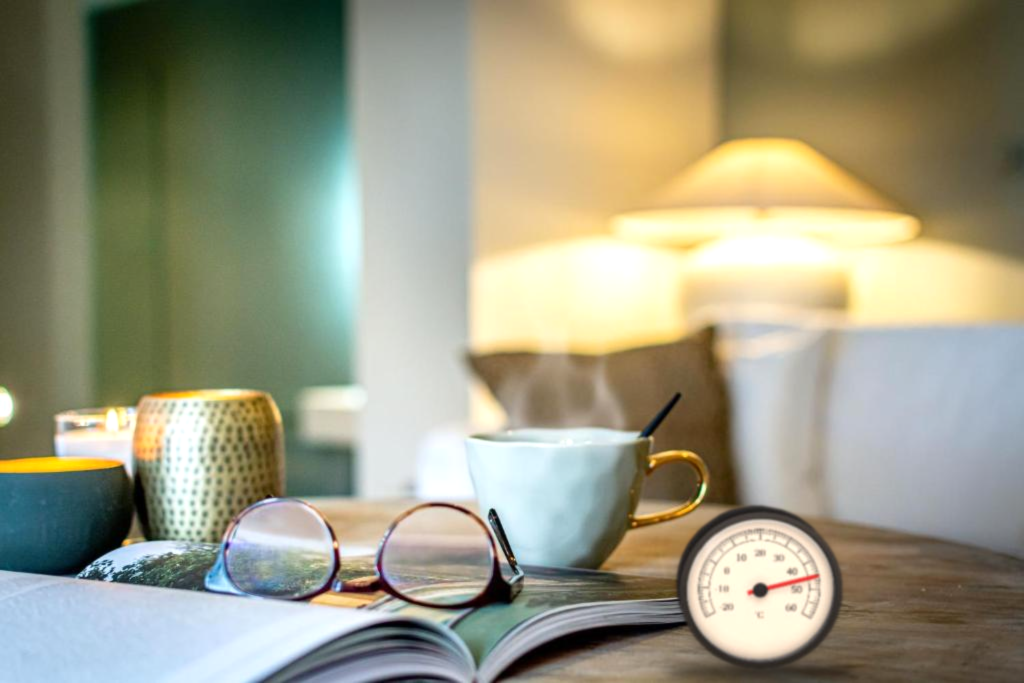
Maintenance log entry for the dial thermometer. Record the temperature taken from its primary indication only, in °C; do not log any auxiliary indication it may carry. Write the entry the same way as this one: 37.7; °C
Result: 45; °C
